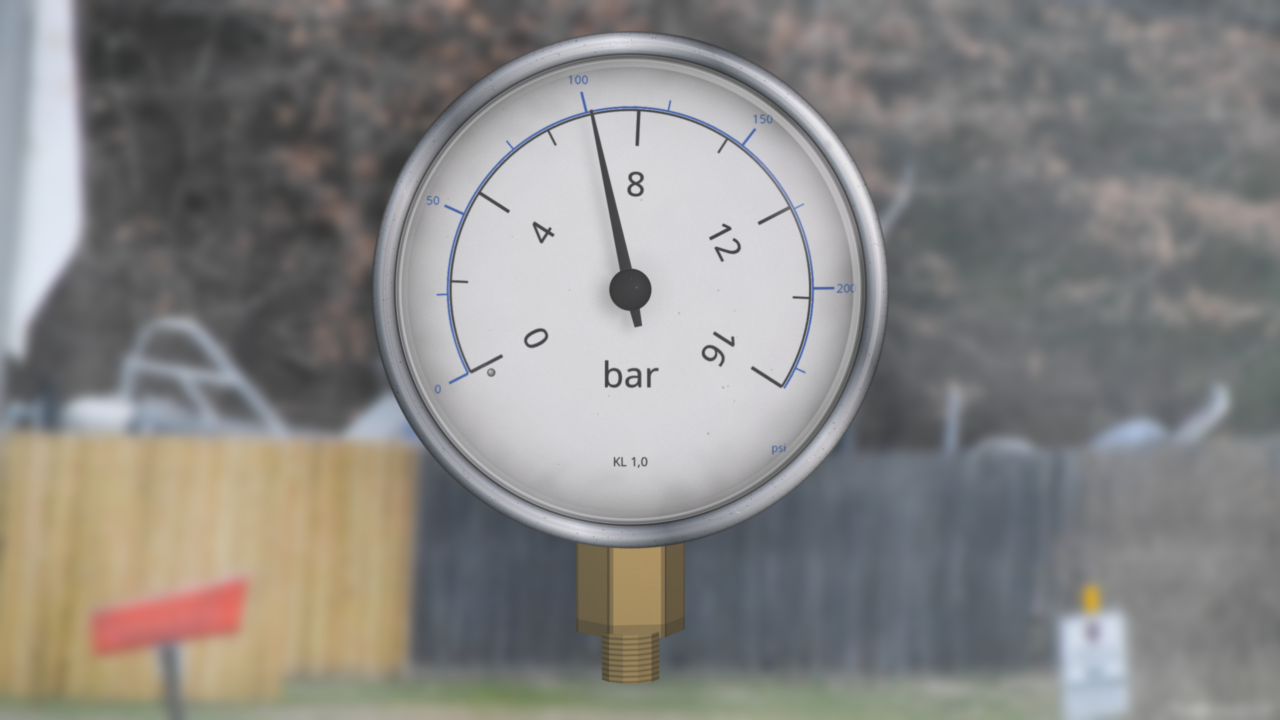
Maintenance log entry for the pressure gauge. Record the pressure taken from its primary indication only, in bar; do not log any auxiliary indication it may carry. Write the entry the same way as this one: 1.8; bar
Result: 7; bar
